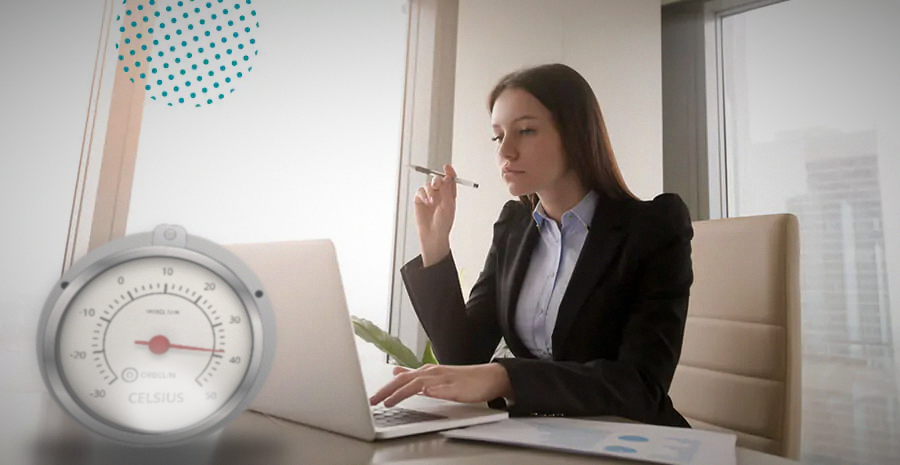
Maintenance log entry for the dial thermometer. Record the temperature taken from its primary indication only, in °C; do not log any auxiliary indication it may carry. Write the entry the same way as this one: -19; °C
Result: 38; °C
